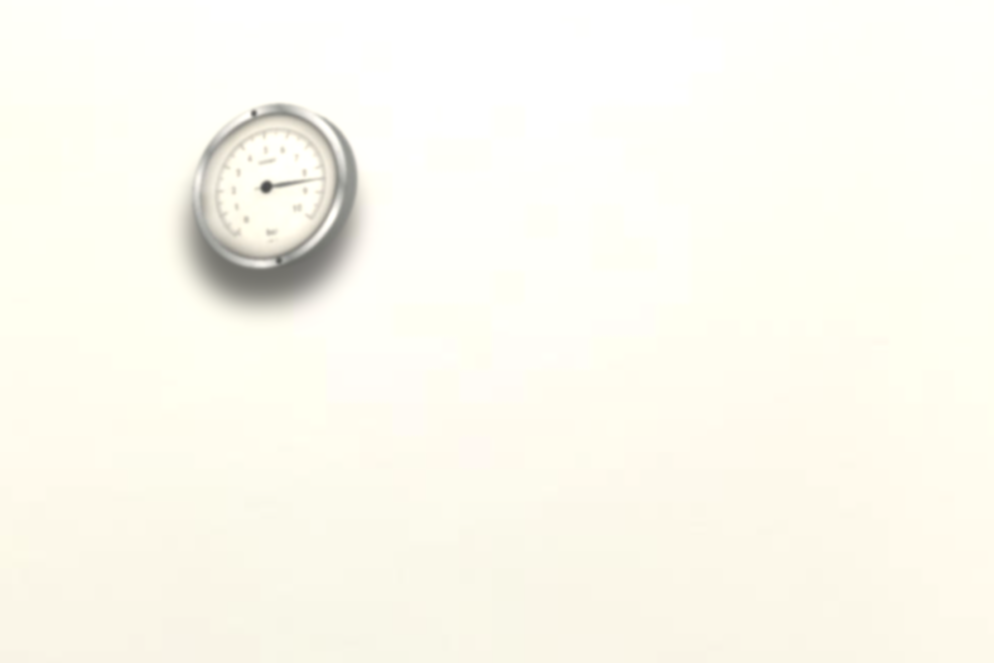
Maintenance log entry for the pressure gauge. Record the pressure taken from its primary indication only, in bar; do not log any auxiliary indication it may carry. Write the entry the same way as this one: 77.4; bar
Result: 8.5; bar
